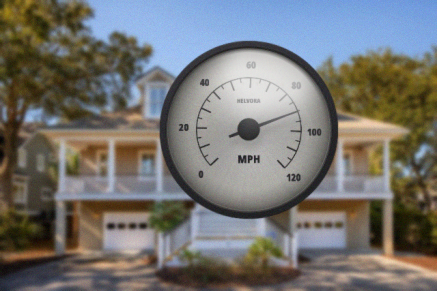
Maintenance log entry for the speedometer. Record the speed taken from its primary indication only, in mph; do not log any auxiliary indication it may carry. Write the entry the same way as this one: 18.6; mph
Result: 90; mph
